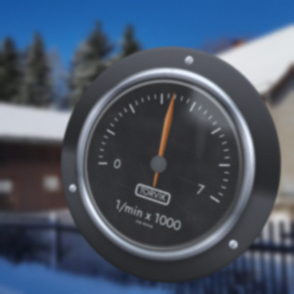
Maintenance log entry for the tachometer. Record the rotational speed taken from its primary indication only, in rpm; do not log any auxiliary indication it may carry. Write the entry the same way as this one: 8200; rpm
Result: 3400; rpm
